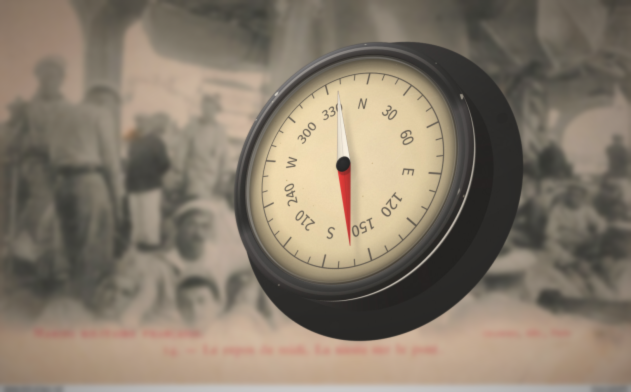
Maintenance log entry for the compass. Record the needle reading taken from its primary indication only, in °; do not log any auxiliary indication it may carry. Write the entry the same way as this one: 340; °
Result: 160; °
